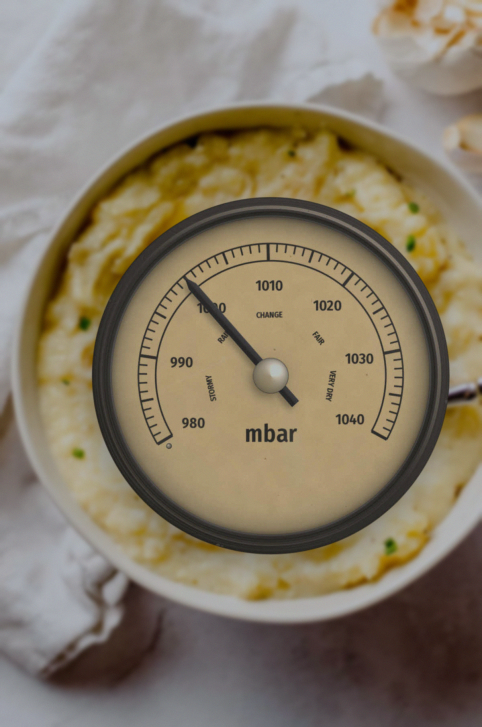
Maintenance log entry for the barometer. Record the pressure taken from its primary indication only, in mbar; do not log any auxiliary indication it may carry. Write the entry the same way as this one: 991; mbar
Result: 1000; mbar
